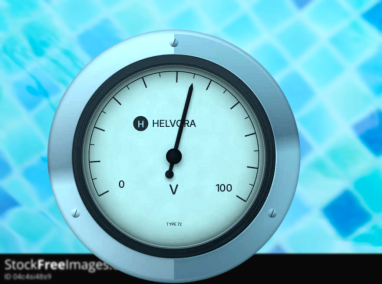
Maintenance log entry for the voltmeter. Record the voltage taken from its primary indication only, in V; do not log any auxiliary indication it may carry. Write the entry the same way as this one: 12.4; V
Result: 55; V
